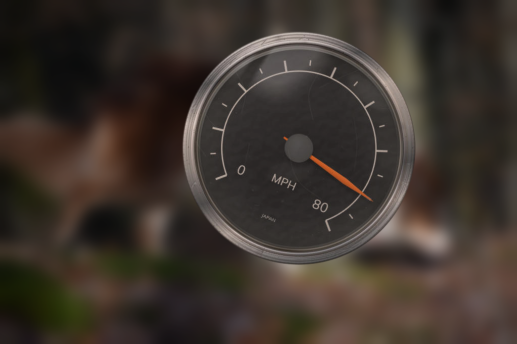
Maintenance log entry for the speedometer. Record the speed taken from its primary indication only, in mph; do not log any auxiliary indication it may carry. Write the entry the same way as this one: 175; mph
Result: 70; mph
